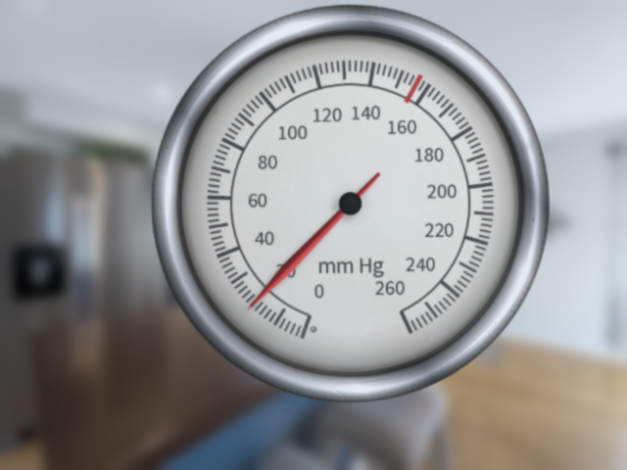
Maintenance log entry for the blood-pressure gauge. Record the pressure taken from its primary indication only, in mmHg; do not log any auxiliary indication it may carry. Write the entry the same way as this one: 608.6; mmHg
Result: 20; mmHg
